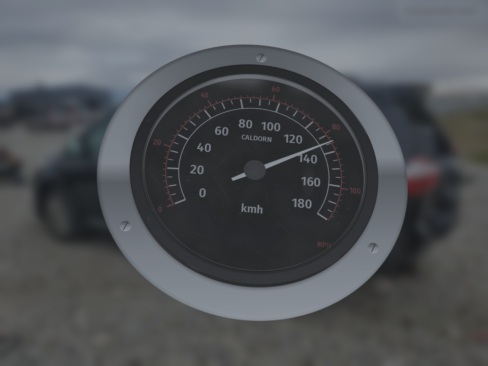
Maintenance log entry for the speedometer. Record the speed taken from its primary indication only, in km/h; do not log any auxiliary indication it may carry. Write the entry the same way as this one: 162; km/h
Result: 135; km/h
